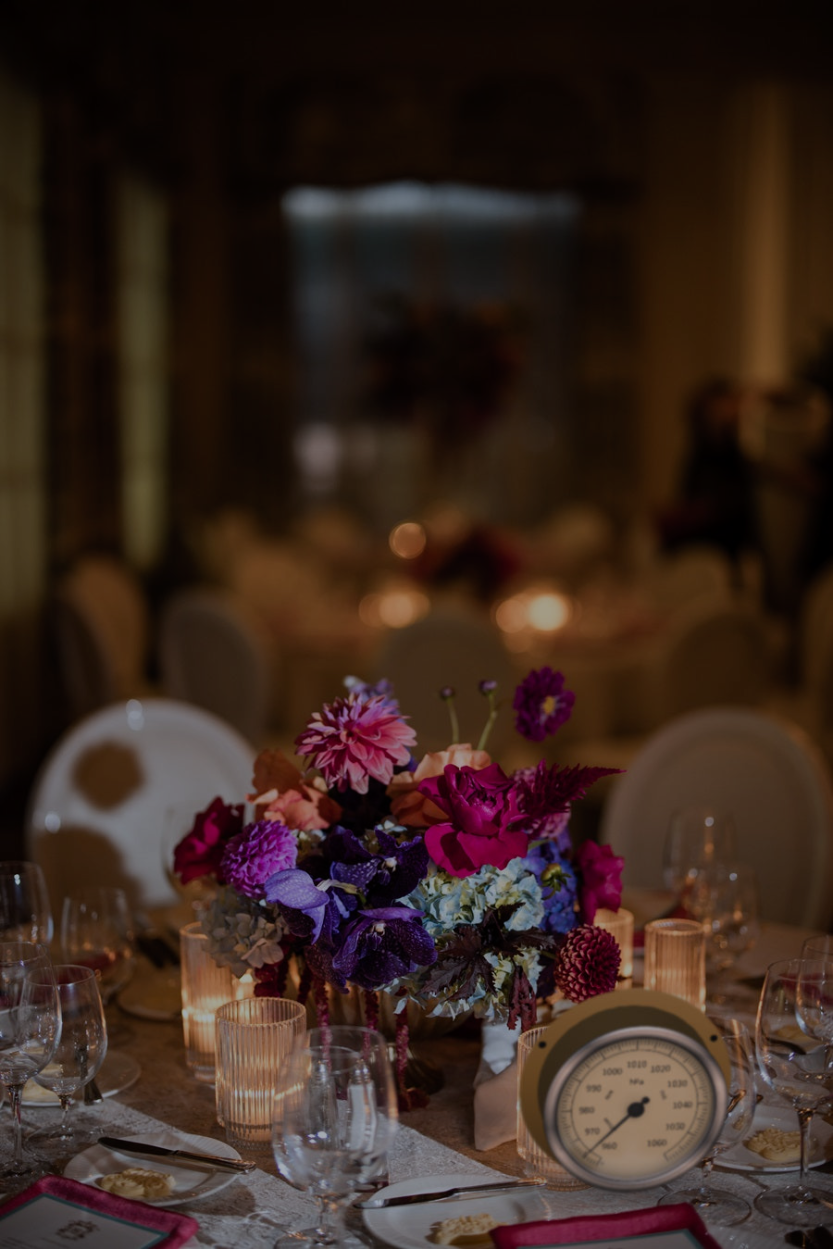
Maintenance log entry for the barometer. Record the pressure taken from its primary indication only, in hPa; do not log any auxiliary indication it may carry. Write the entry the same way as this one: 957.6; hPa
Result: 965; hPa
